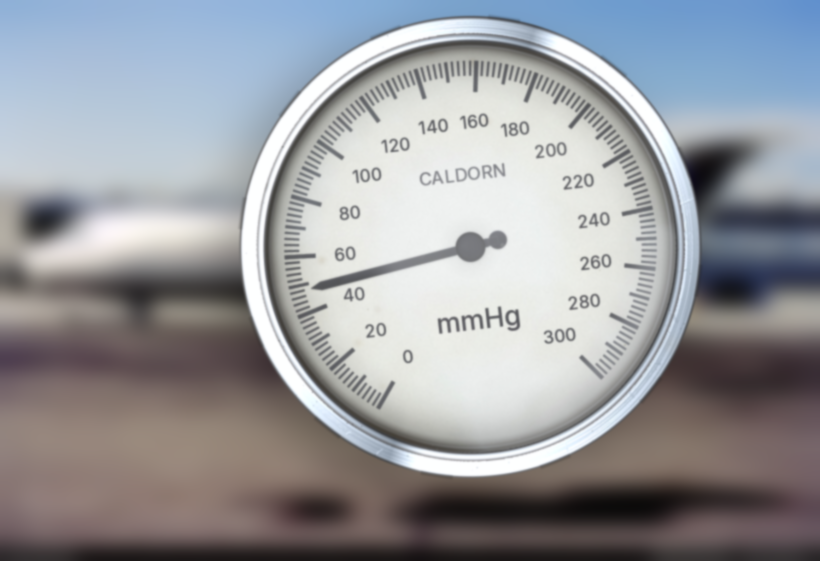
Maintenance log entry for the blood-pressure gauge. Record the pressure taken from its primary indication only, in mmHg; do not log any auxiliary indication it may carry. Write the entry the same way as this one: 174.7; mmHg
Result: 48; mmHg
